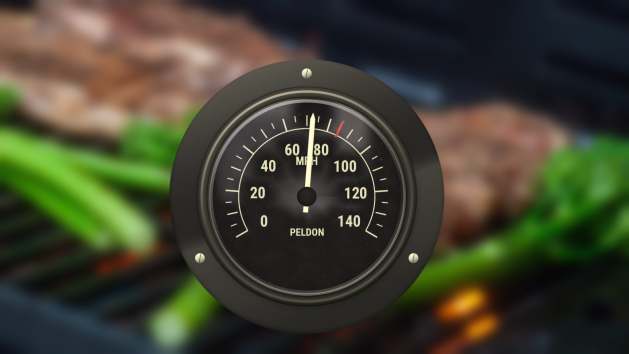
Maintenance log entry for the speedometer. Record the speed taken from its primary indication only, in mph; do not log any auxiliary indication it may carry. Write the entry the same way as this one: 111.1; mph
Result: 72.5; mph
